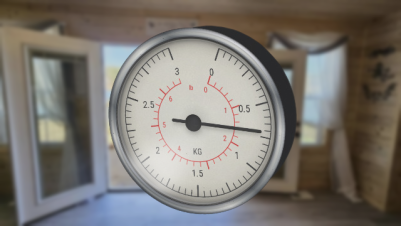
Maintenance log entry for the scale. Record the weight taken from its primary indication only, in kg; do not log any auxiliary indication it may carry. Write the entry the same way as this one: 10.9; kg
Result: 0.7; kg
